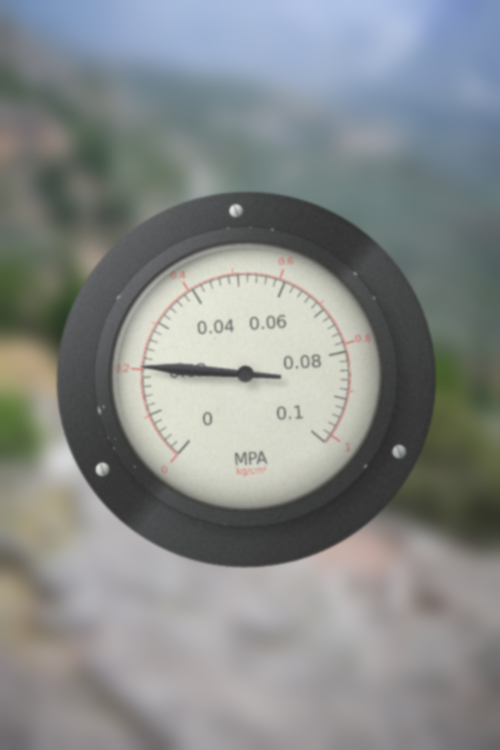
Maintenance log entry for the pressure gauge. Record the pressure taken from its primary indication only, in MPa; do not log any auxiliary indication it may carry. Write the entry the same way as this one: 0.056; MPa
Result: 0.02; MPa
